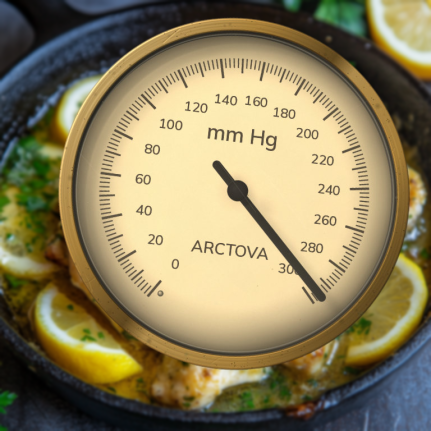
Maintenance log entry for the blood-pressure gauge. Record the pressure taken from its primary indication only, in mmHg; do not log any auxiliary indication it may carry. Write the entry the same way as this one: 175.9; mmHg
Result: 296; mmHg
